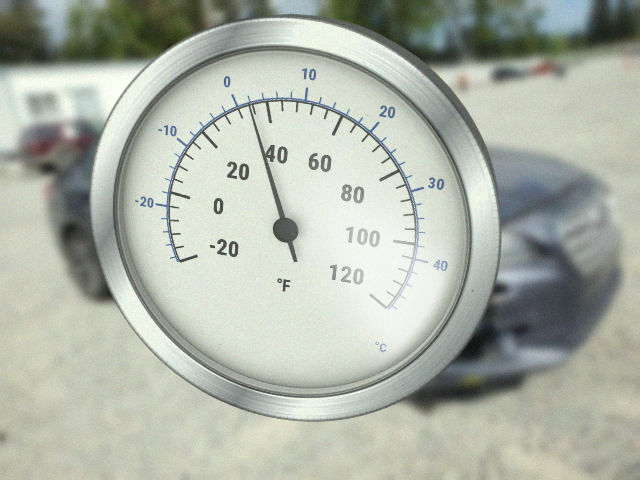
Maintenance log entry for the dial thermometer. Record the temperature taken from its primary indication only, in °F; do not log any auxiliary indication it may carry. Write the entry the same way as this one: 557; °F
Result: 36; °F
